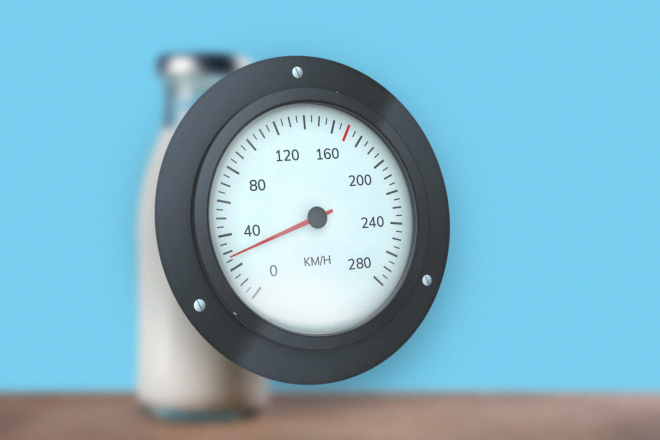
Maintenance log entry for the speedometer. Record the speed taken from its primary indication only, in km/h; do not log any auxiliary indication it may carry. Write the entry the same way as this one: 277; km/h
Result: 27.5; km/h
